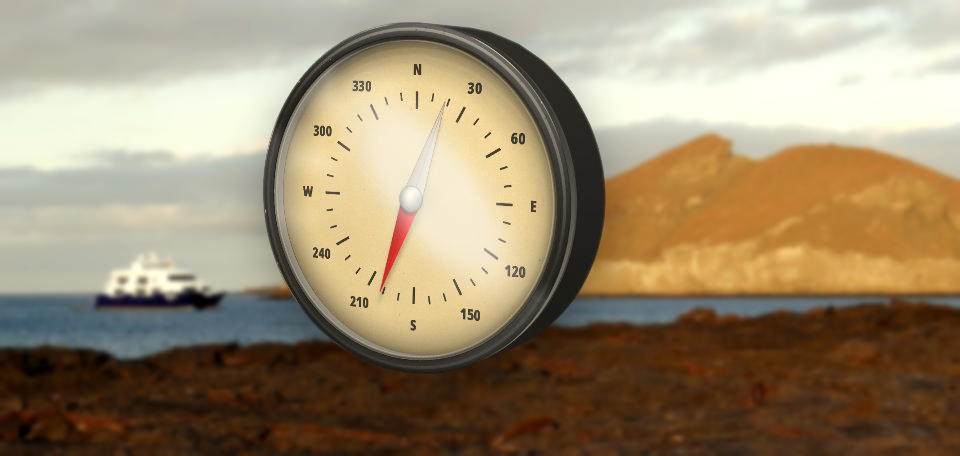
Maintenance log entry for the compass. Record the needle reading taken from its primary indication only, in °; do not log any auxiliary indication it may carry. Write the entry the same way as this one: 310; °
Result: 200; °
